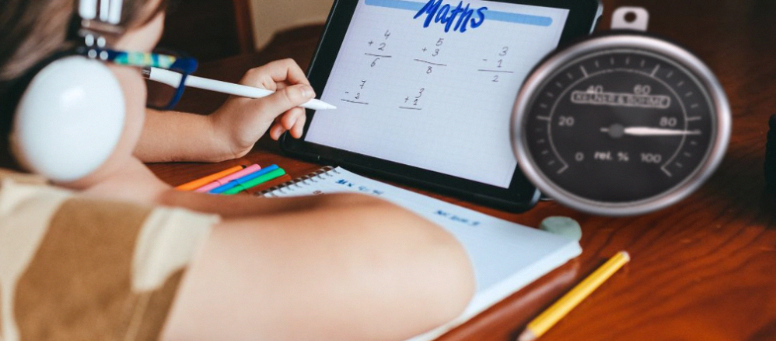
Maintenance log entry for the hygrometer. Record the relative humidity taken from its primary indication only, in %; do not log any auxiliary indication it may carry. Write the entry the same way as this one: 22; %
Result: 84; %
